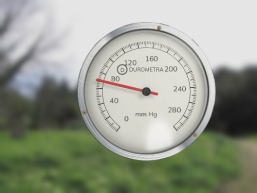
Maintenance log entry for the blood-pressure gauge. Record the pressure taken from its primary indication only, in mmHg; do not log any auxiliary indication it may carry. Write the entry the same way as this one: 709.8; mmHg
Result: 70; mmHg
